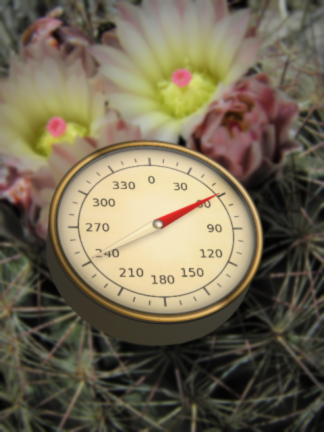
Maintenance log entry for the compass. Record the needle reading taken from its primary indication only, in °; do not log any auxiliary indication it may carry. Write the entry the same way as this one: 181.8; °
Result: 60; °
